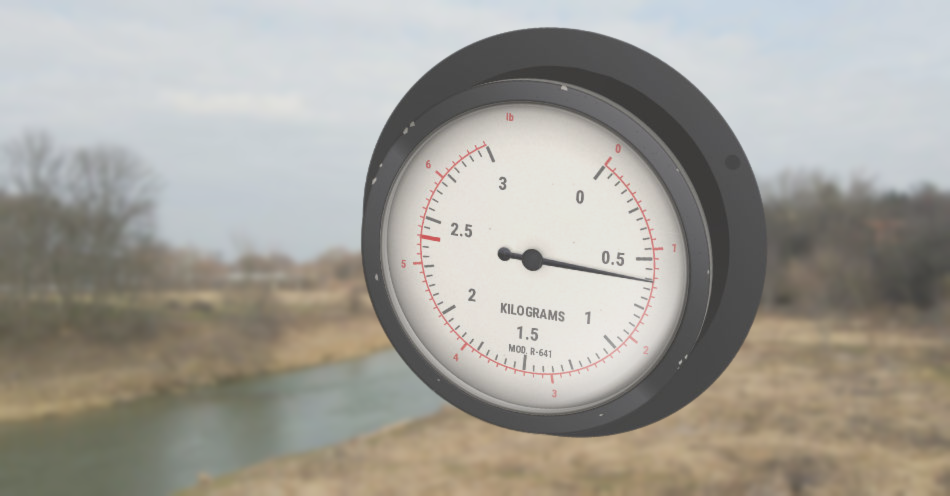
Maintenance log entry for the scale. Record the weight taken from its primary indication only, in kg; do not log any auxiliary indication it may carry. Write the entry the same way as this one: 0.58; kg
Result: 0.6; kg
